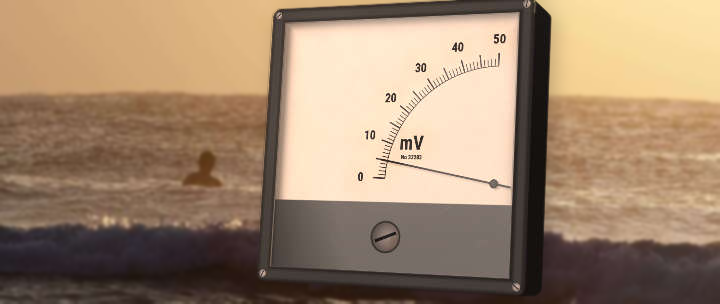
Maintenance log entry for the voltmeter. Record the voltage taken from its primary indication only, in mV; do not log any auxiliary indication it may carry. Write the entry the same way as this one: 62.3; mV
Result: 5; mV
